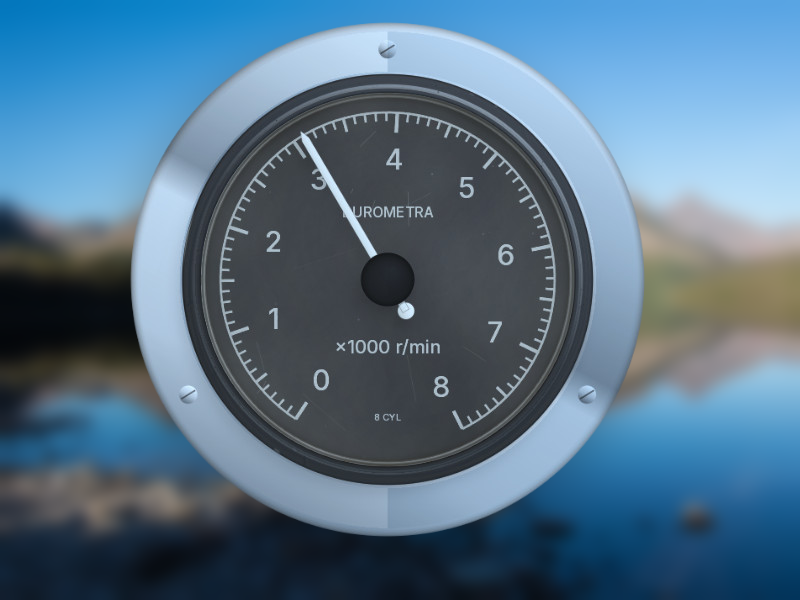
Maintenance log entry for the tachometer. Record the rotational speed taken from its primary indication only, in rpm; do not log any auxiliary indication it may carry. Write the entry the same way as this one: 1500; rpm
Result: 3100; rpm
